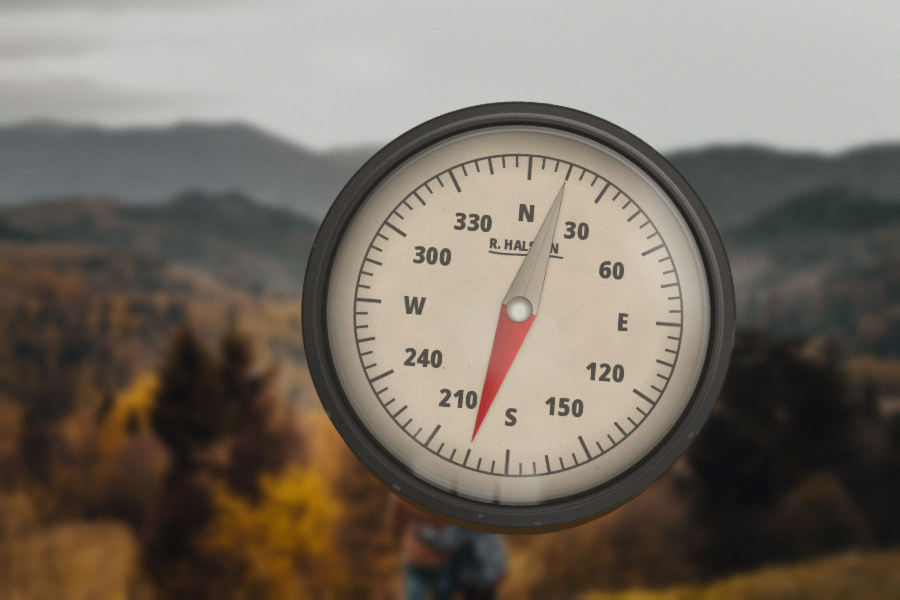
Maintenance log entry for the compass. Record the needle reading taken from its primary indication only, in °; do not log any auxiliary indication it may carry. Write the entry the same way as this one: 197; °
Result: 195; °
